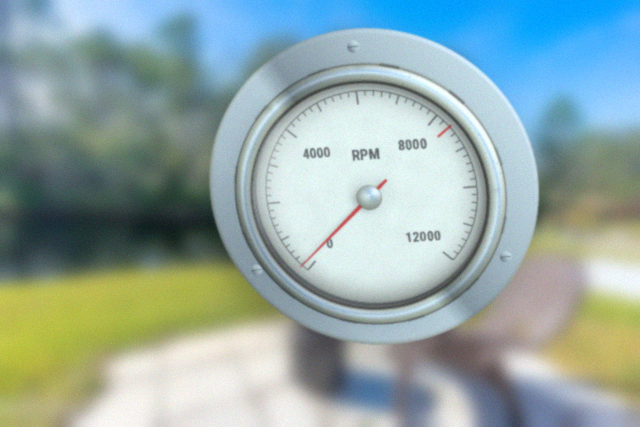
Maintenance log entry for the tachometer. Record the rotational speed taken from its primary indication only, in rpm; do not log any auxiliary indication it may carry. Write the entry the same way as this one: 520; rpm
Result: 200; rpm
